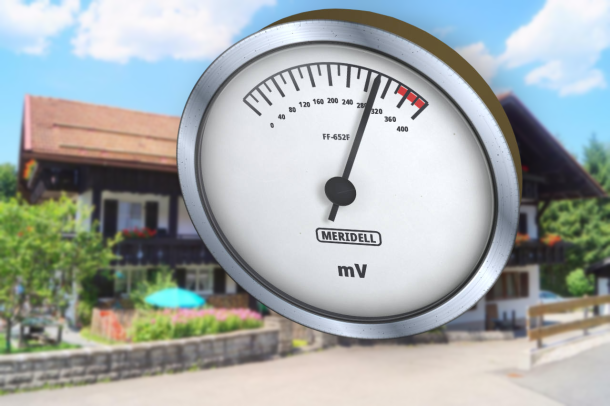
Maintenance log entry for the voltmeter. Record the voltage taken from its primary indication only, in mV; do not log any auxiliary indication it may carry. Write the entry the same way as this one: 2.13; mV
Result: 300; mV
